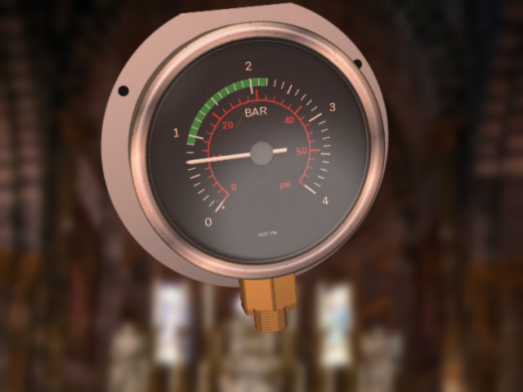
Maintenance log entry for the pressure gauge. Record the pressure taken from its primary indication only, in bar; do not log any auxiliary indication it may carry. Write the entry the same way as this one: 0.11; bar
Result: 0.7; bar
